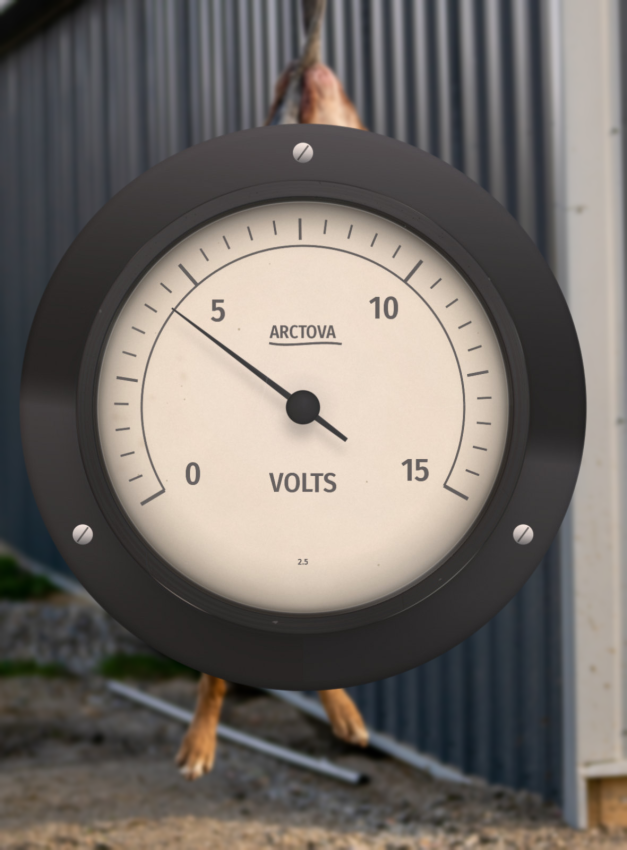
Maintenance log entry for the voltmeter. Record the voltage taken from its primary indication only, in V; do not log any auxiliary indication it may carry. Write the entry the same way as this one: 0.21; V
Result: 4.25; V
